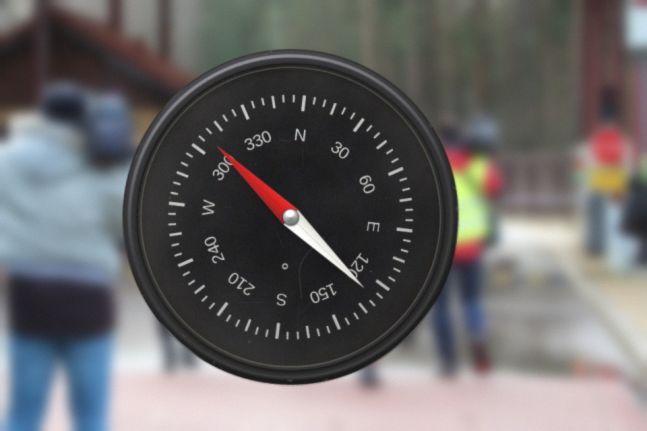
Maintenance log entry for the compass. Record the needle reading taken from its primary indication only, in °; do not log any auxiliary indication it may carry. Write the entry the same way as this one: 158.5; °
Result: 307.5; °
